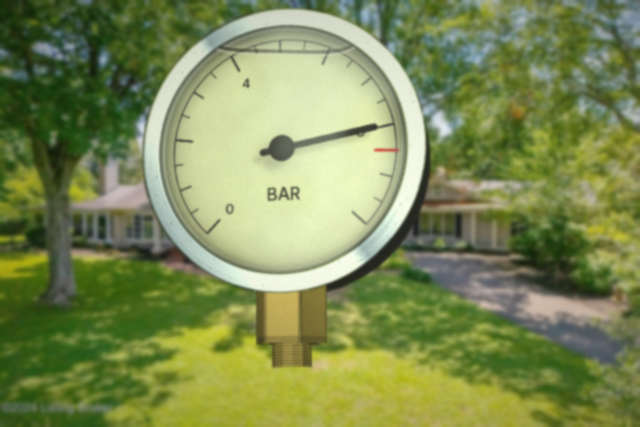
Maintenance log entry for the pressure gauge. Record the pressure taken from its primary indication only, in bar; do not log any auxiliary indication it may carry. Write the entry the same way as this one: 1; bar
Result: 8; bar
